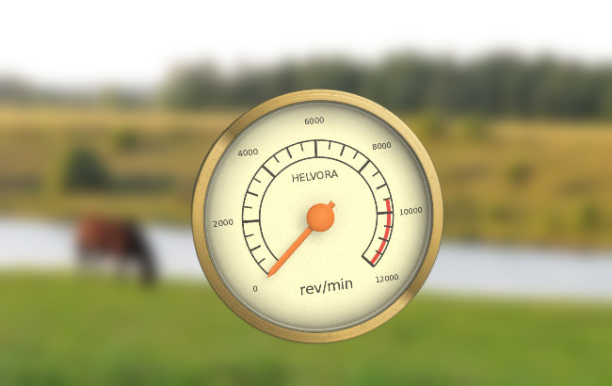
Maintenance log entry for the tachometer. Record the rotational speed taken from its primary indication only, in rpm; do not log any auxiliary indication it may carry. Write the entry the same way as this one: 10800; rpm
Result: 0; rpm
